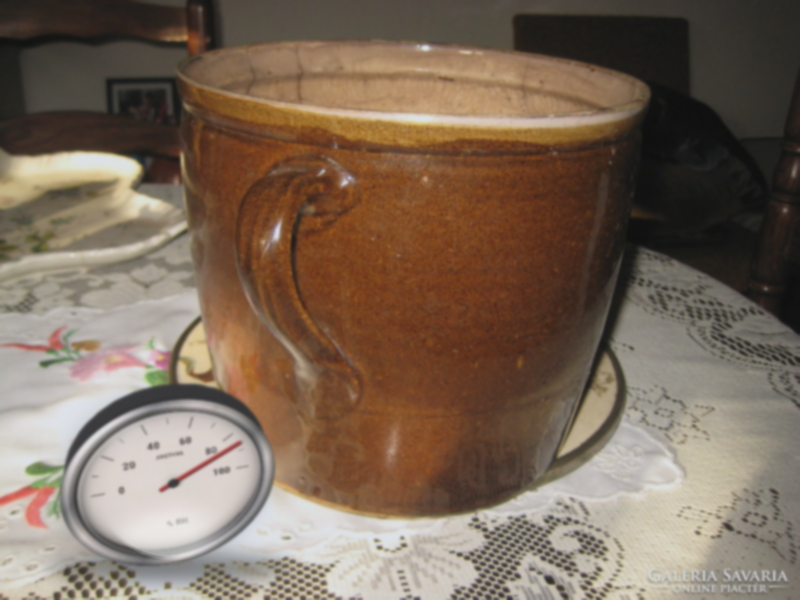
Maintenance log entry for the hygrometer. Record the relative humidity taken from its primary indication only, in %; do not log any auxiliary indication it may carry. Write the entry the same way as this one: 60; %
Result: 85; %
